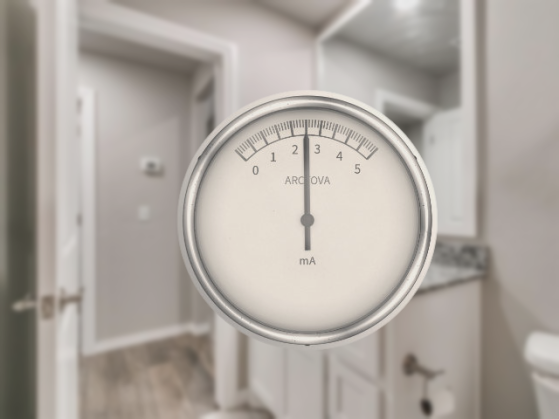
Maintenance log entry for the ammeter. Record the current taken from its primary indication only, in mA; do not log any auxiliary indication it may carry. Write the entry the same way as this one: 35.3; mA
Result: 2.5; mA
